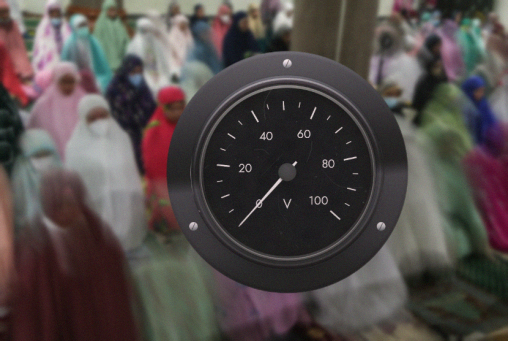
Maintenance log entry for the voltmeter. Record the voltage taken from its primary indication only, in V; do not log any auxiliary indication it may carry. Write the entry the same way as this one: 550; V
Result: 0; V
